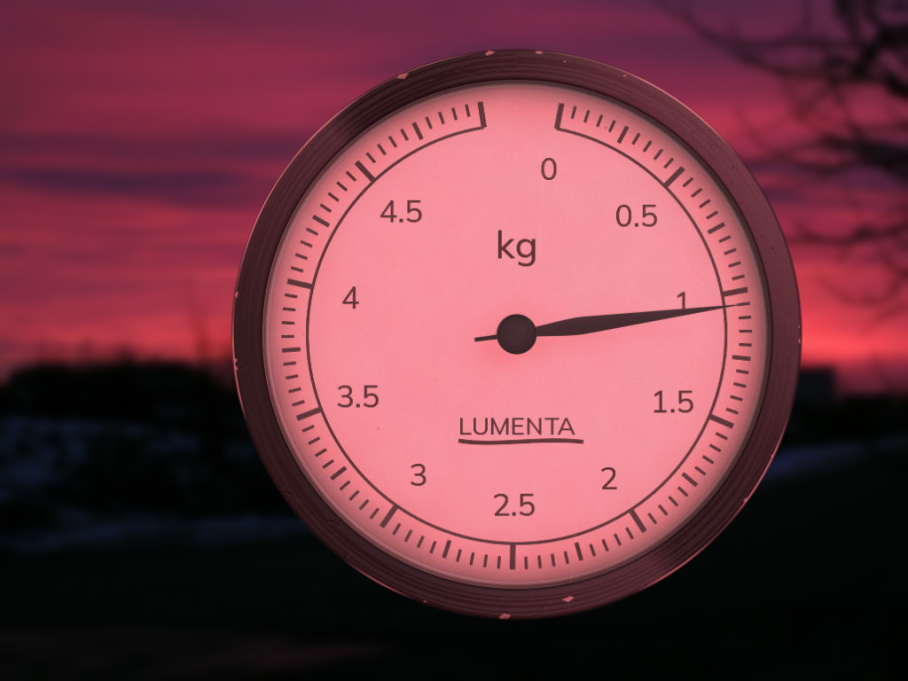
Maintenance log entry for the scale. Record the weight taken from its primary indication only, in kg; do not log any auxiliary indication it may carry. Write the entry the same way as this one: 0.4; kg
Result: 1.05; kg
